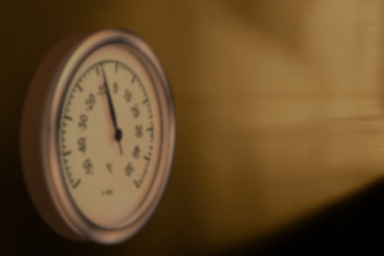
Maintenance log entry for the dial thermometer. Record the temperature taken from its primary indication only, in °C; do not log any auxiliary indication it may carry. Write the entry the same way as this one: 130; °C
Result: -10; °C
